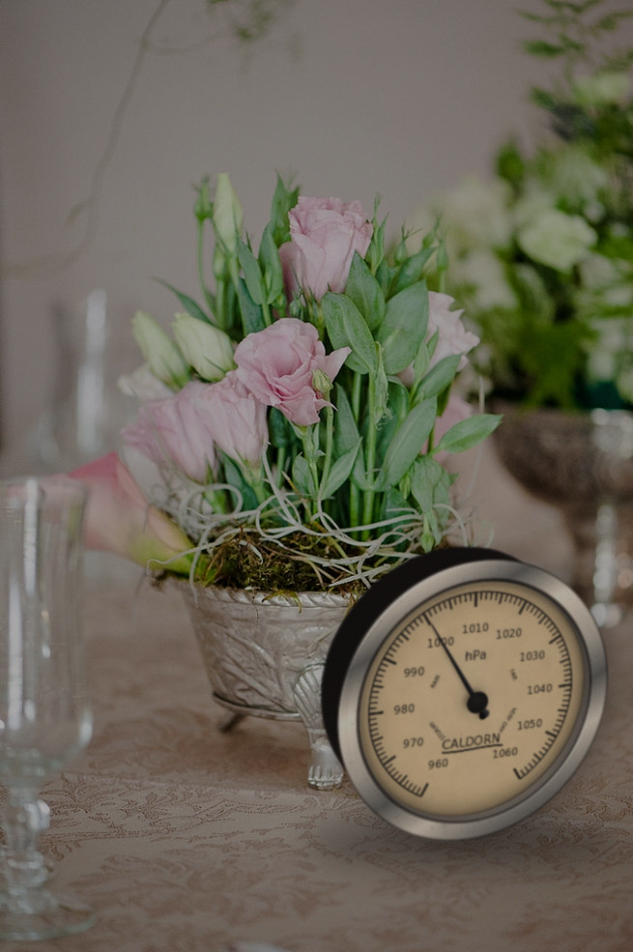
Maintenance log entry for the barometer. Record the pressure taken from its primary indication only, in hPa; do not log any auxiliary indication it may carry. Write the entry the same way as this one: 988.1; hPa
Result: 1000; hPa
